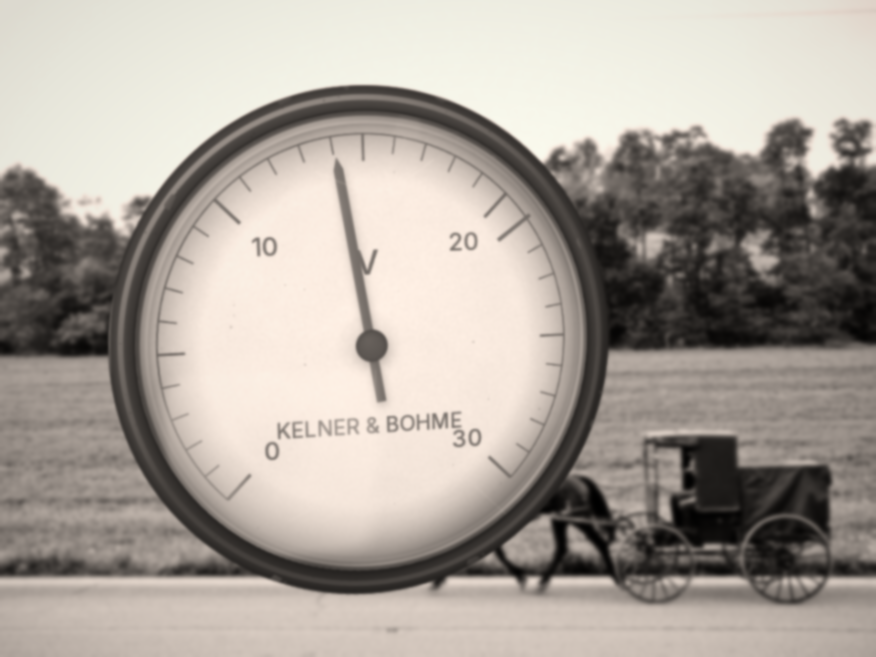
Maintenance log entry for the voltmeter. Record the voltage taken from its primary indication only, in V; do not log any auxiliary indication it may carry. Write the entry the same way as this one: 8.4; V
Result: 14; V
